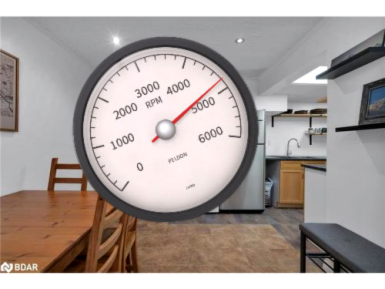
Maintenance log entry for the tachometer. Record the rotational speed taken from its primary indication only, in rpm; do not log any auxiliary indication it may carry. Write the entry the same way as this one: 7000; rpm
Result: 4800; rpm
